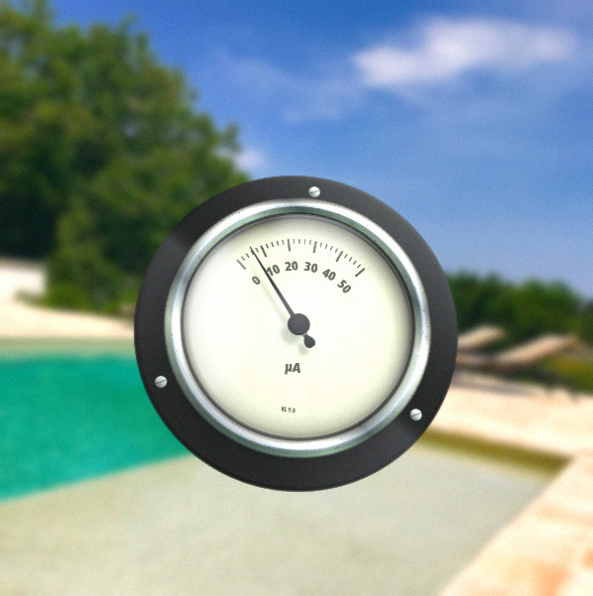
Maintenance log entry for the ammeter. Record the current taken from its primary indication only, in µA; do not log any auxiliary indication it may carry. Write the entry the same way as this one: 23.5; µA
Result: 6; µA
